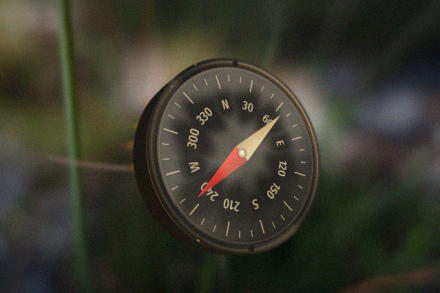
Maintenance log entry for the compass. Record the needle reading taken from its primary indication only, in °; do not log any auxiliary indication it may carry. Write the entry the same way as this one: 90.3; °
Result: 245; °
